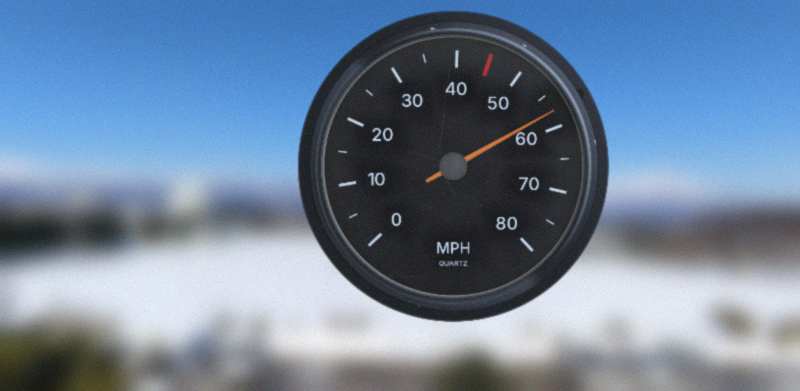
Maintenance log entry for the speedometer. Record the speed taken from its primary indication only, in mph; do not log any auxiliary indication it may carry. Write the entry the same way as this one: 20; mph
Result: 57.5; mph
